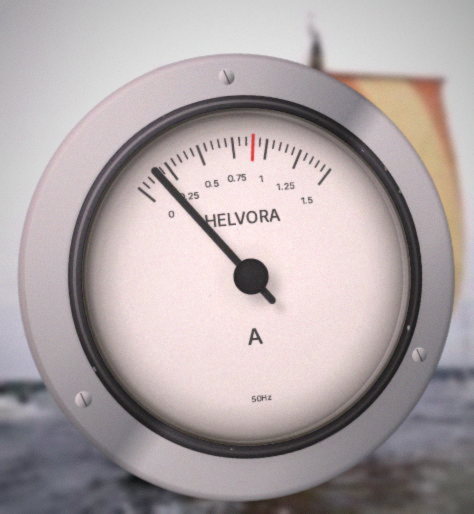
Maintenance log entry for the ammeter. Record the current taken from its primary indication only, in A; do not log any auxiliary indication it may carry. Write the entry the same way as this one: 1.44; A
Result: 0.15; A
